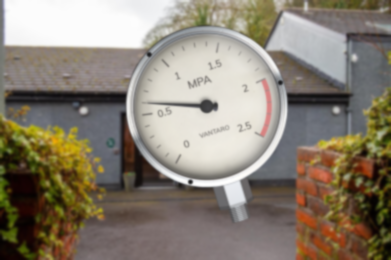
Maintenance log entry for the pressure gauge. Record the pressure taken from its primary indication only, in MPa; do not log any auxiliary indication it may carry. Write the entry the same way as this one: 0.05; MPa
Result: 0.6; MPa
